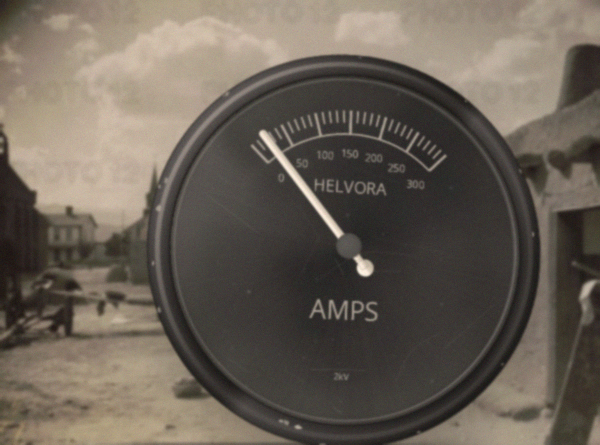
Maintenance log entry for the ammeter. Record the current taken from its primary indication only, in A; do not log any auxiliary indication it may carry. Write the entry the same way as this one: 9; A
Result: 20; A
